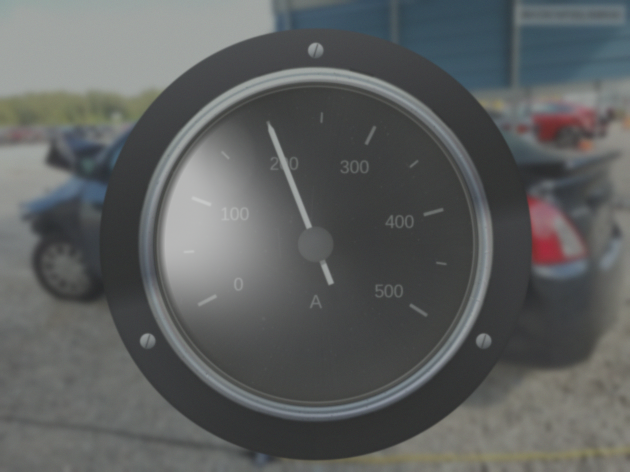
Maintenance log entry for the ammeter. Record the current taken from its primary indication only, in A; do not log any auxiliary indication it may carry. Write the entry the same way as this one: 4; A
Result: 200; A
